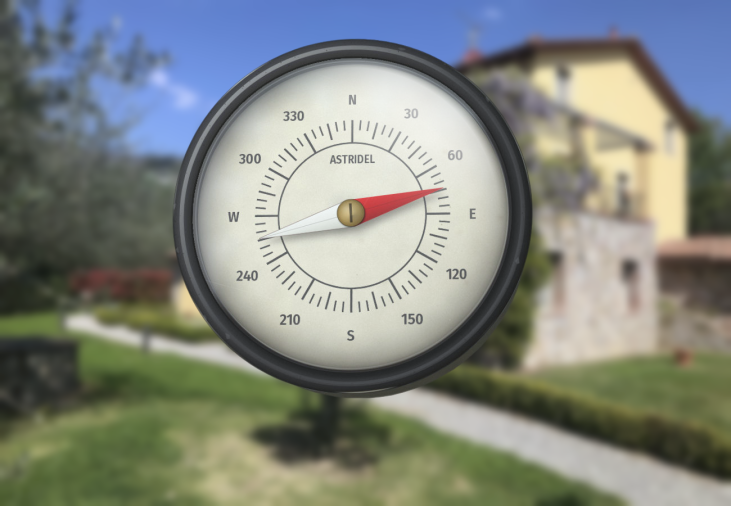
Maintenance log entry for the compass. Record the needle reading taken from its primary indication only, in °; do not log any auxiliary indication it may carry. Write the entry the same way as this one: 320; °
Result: 75; °
